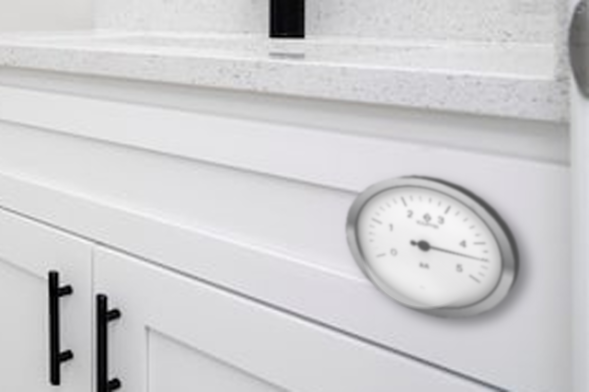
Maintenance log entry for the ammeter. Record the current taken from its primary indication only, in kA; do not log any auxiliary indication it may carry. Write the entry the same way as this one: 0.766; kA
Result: 4.4; kA
